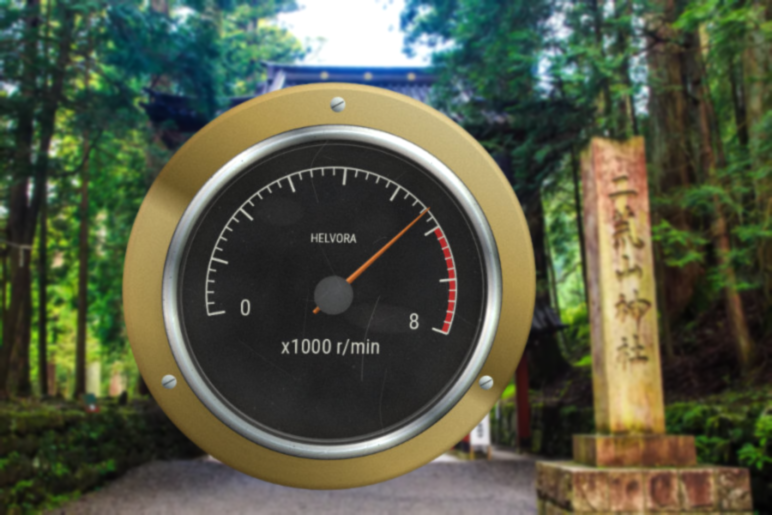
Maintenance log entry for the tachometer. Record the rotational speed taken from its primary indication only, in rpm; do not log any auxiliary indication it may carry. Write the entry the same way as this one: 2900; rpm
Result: 5600; rpm
